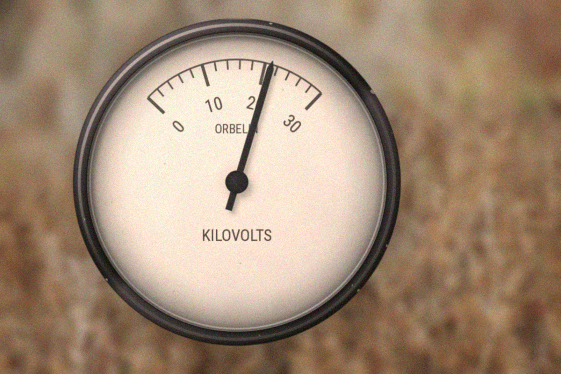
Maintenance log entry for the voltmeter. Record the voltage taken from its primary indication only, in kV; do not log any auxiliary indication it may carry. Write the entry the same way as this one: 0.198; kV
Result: 21; kV
